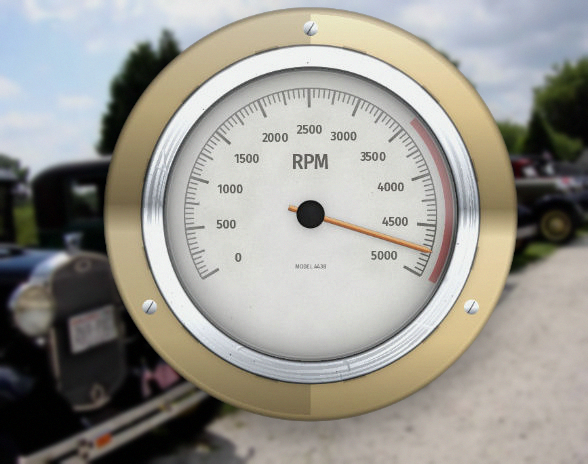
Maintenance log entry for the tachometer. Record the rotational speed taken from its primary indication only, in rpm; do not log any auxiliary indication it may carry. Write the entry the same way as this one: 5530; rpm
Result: 4750; rpm
